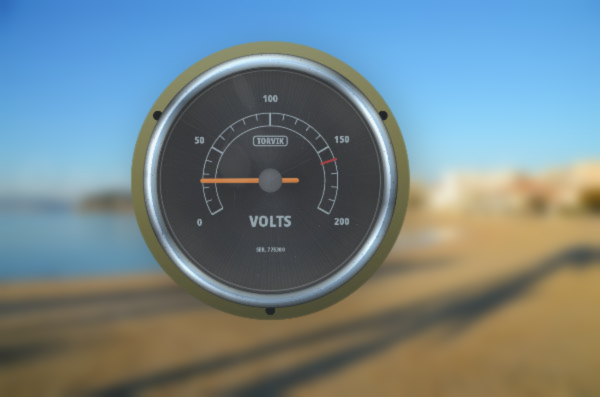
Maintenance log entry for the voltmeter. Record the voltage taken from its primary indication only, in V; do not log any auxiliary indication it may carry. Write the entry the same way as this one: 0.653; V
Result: 25; V
